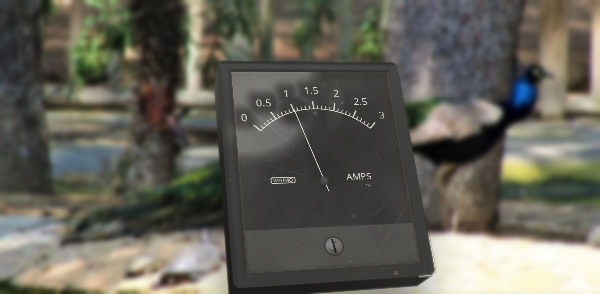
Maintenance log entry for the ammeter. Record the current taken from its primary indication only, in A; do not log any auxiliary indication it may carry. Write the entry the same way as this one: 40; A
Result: 1; A
